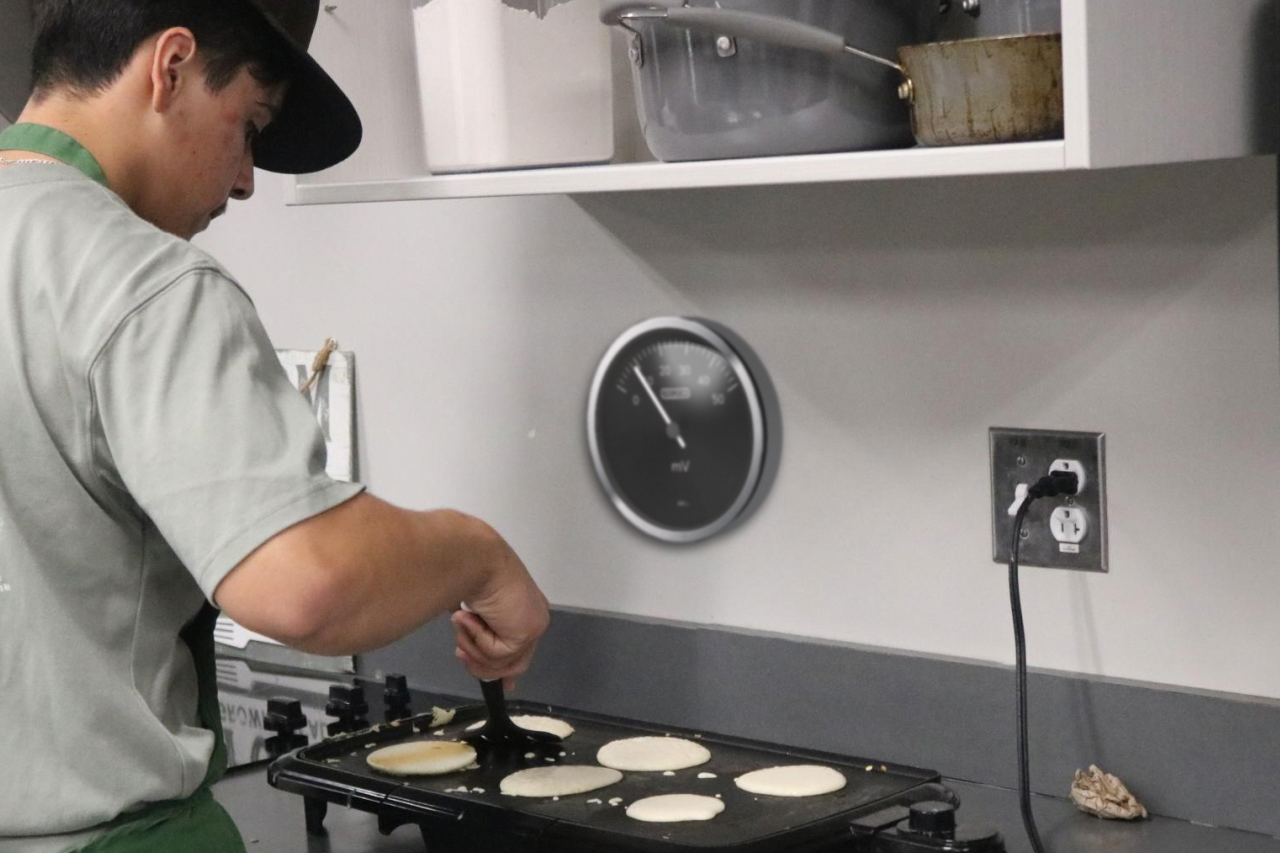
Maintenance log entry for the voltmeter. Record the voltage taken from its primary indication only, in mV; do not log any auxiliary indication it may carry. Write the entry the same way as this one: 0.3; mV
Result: 10; mV
